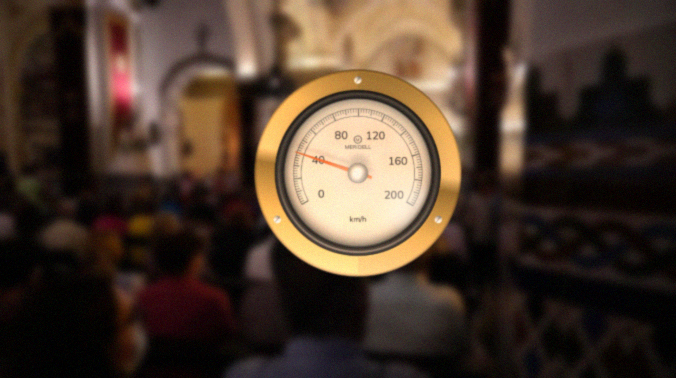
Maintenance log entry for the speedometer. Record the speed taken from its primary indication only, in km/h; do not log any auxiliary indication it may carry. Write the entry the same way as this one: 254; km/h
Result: 40; km/h
